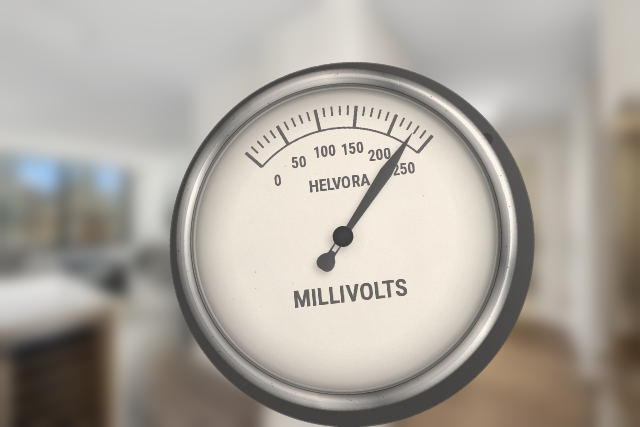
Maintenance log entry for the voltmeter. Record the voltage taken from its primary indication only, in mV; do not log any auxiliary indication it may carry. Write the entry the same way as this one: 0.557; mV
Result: 230; mV
